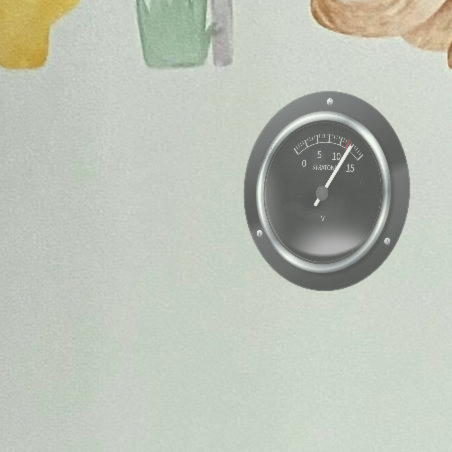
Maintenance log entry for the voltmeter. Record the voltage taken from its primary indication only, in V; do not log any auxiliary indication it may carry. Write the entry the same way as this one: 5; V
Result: 12.5; V
